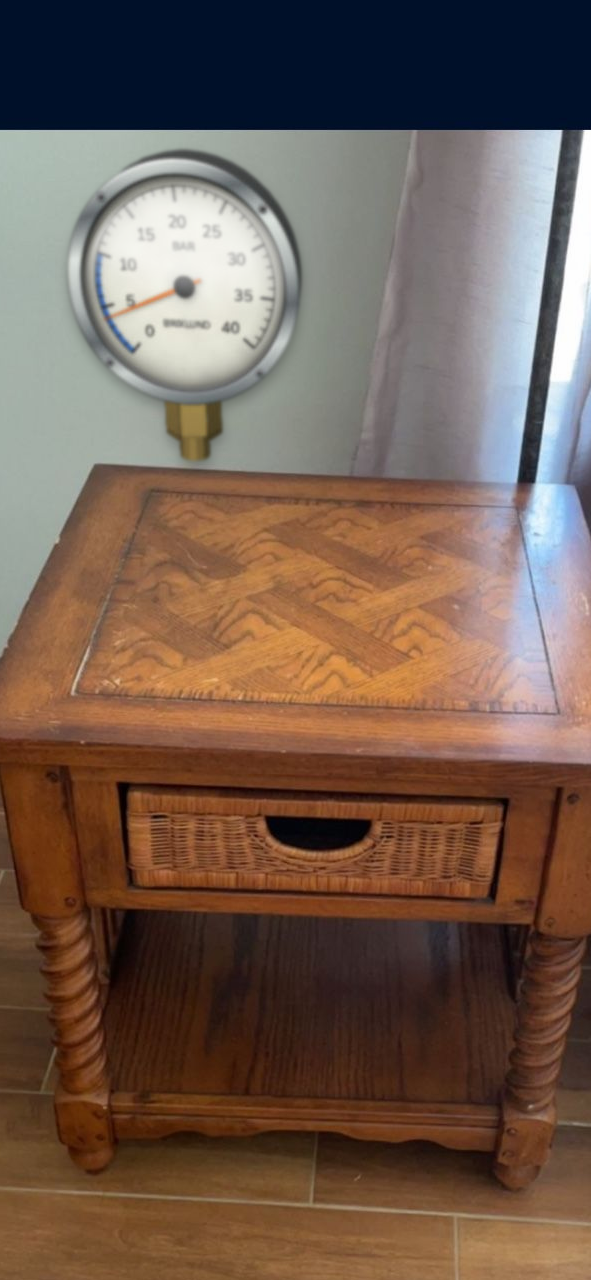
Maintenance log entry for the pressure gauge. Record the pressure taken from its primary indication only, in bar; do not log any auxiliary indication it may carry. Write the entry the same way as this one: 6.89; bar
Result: 4; bar
